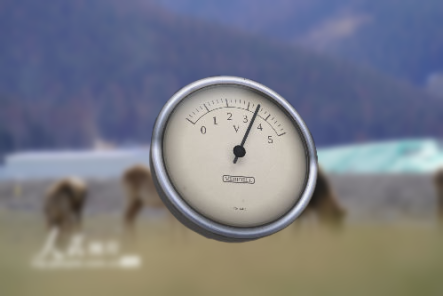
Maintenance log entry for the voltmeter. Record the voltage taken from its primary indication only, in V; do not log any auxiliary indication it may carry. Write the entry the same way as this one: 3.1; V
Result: 3.4; V
